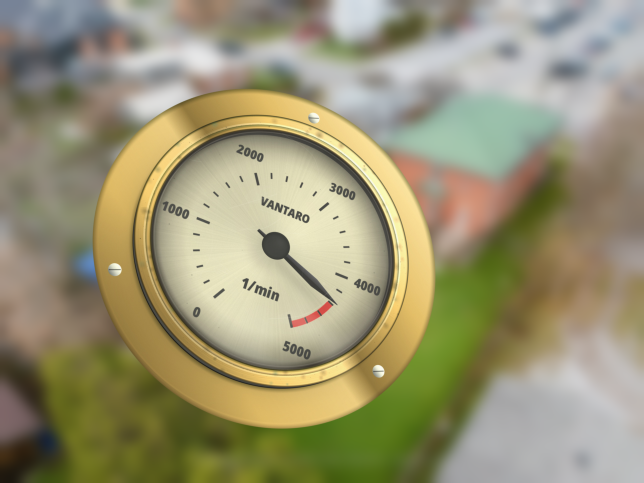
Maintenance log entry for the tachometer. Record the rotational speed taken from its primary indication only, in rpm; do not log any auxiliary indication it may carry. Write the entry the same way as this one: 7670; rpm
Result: 4400; rpm
